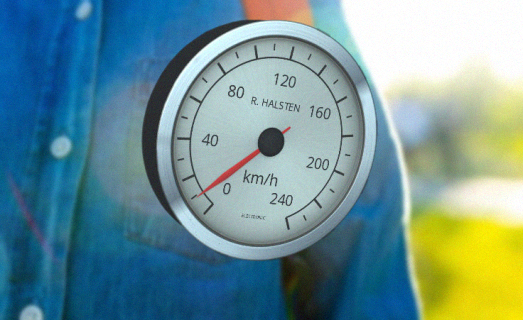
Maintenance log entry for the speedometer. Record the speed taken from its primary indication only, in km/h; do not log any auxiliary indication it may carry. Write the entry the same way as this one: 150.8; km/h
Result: 10; km/h
